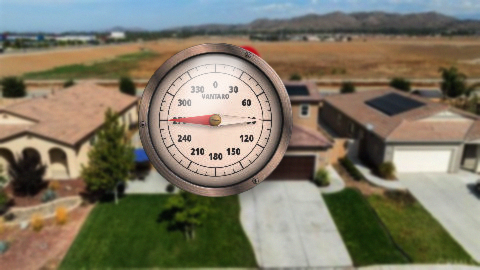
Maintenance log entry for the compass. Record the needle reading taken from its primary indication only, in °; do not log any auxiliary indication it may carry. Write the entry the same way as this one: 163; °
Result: 270; °
